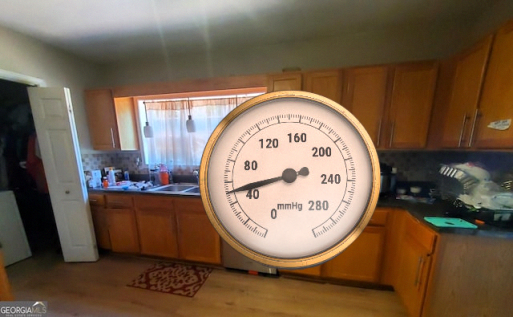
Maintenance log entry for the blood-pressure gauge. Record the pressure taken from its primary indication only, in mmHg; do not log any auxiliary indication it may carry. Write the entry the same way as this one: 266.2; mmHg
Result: 50; mmHg
